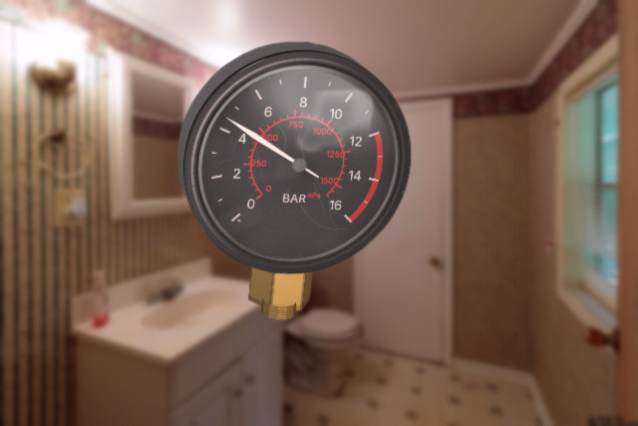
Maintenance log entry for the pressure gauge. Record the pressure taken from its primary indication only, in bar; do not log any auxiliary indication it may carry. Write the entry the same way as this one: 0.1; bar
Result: 4.5; bar
